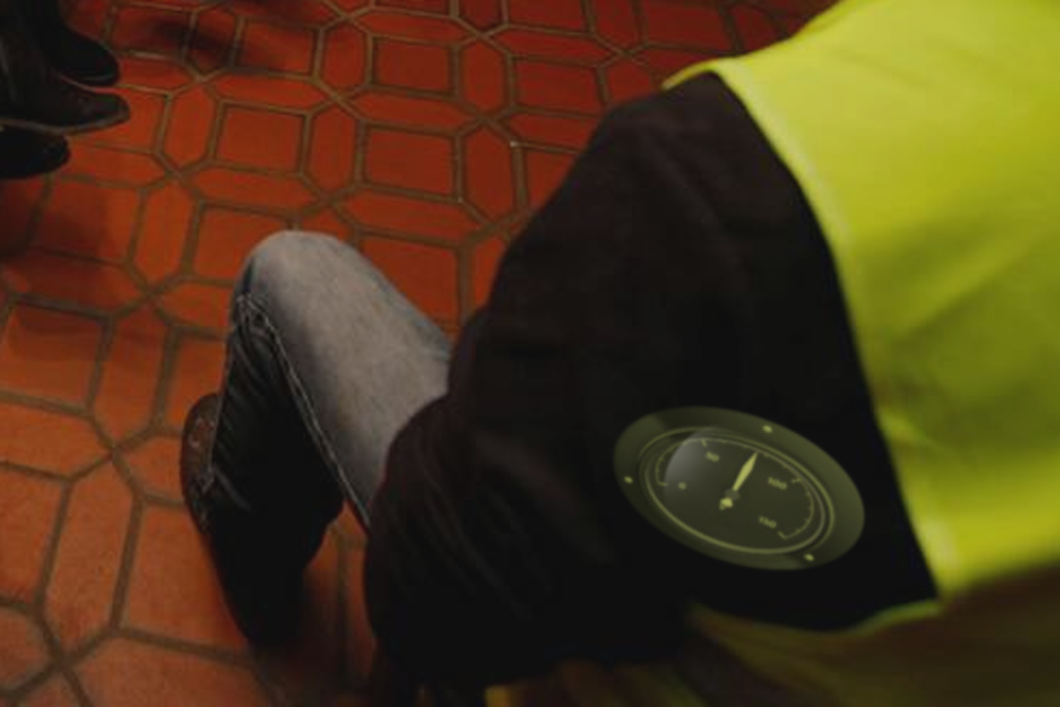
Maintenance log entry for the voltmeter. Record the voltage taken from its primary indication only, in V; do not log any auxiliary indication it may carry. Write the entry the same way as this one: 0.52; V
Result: 75; V
